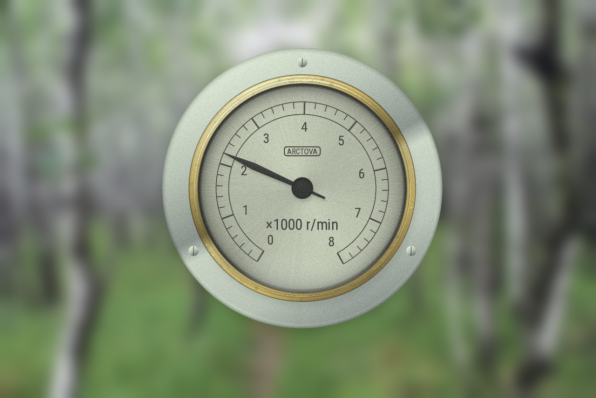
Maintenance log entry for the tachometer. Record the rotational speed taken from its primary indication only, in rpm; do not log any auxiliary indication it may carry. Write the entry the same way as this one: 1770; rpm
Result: 2200; rpm
